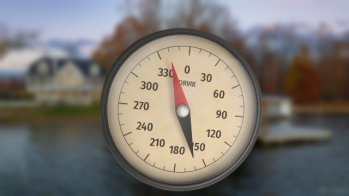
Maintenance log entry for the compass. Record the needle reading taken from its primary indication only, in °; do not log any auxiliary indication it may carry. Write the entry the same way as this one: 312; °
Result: 340; °
